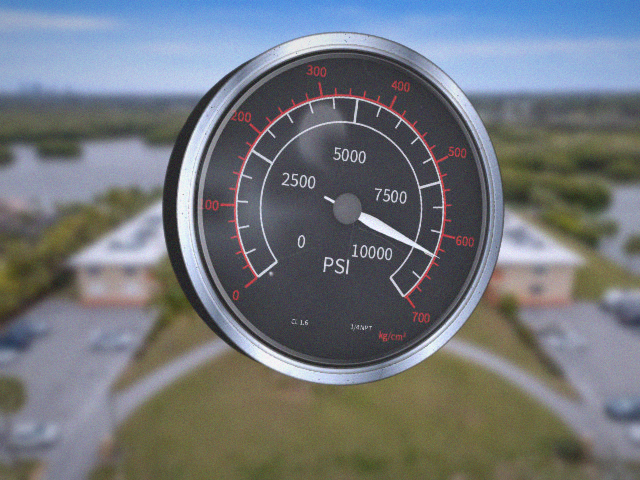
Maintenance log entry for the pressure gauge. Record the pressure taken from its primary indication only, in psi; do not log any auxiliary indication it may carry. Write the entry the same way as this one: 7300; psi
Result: 9000; psi
